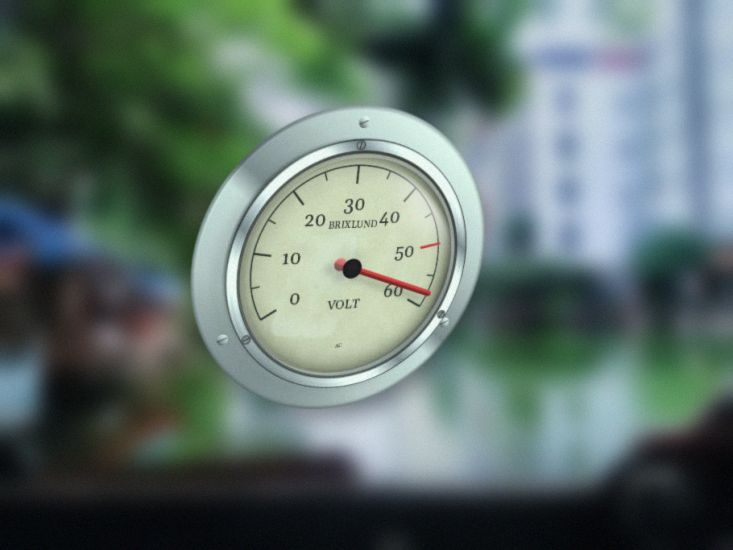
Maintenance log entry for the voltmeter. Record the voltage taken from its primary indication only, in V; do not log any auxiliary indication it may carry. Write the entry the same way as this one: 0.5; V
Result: 57.5; V
